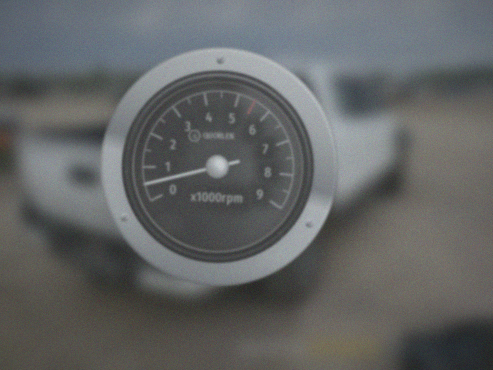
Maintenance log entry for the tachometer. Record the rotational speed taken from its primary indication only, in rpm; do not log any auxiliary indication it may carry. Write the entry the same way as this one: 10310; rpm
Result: 500; rpm
